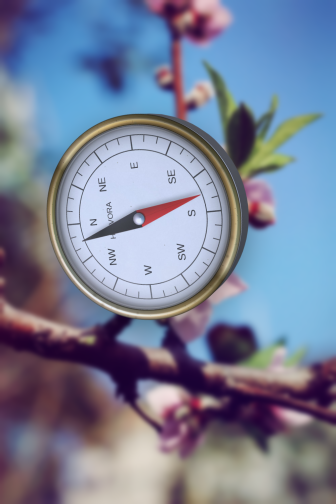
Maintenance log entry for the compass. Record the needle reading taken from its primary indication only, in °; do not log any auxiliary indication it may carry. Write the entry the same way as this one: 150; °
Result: 165; °
